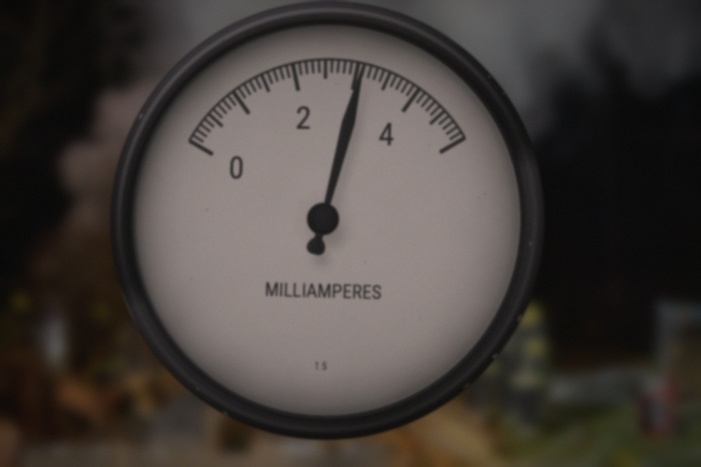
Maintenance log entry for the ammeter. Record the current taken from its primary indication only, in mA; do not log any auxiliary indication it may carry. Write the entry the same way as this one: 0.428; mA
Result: 3.1; mA
